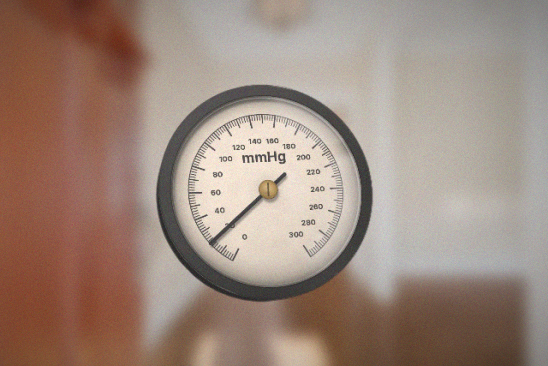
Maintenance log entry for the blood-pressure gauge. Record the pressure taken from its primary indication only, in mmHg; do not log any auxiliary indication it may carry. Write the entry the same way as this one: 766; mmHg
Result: 20; mmHg
